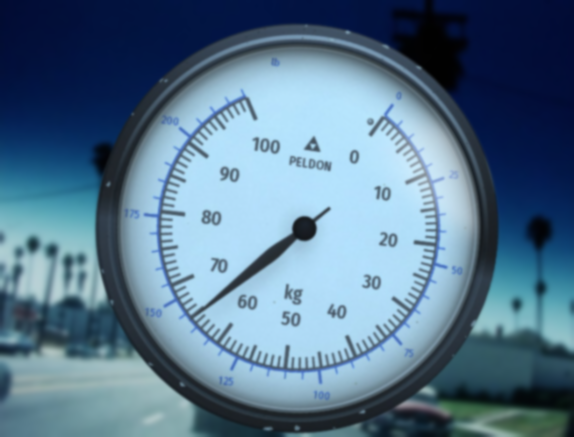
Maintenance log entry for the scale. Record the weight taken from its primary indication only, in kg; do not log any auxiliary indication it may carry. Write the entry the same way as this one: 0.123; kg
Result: 65; kg
